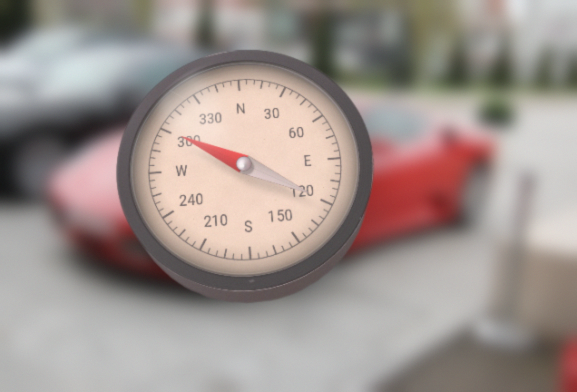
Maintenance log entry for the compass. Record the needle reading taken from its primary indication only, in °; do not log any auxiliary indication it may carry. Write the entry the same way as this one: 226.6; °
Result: 300; °
